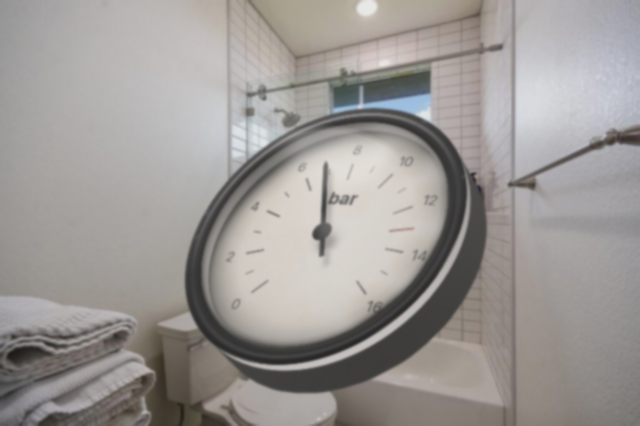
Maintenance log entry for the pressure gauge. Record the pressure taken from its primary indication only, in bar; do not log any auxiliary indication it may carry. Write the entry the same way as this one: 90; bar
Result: 7; bar
